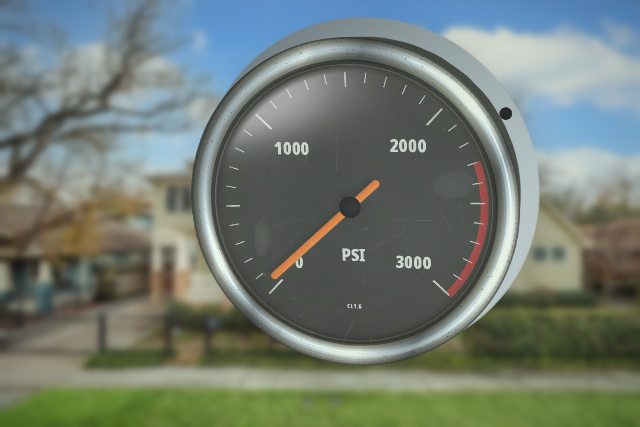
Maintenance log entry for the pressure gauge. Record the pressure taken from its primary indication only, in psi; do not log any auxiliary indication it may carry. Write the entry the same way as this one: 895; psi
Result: 50; psi
